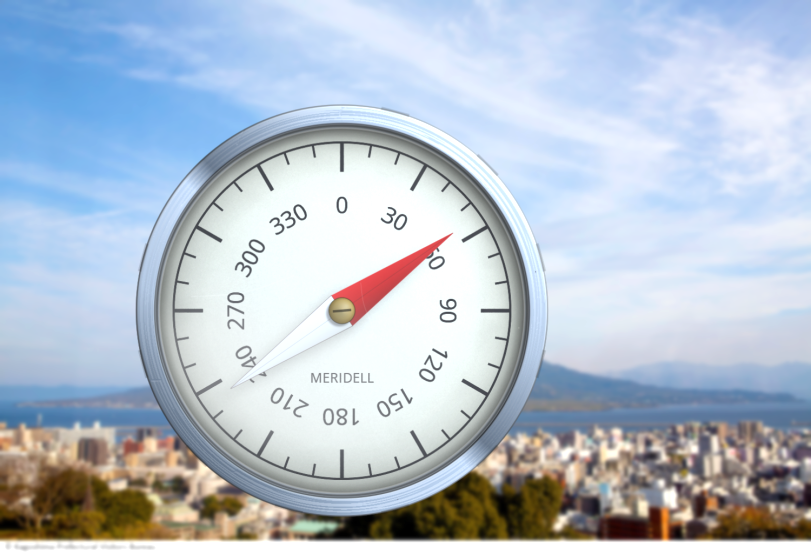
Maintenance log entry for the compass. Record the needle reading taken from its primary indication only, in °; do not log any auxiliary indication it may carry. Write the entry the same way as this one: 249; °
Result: 55; °
